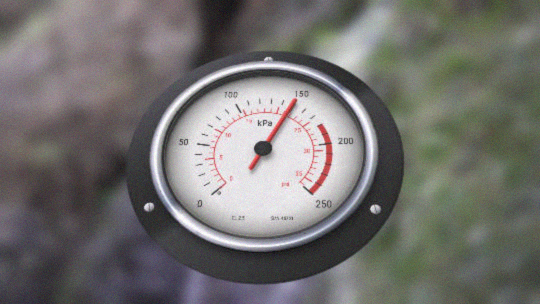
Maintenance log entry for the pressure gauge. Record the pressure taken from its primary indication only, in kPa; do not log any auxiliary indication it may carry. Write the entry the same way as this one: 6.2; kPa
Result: 150; kPa
